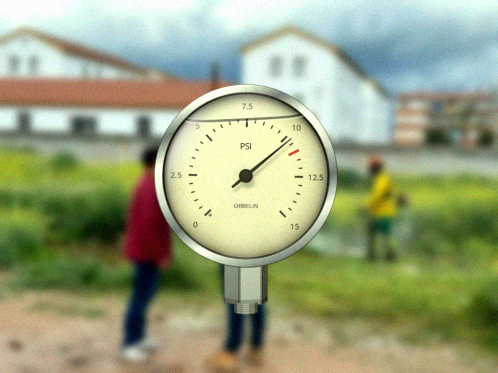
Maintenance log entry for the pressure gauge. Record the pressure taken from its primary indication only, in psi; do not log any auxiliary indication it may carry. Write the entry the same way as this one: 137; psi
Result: 10.25; psi
